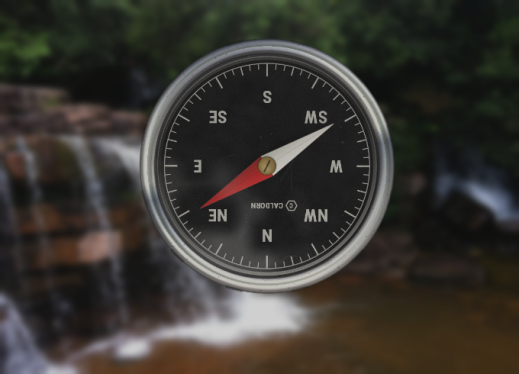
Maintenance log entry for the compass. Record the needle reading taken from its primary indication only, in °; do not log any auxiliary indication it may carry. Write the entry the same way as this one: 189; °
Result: 57.5; °
